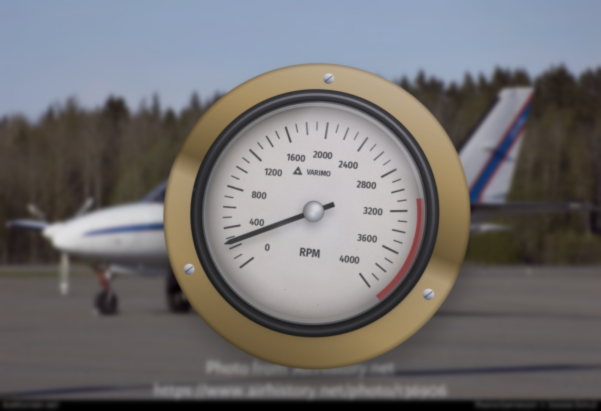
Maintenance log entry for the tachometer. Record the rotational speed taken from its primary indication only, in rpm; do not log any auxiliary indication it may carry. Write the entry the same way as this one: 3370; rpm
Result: 250; rpm
